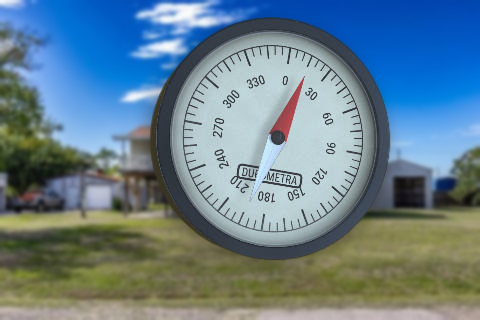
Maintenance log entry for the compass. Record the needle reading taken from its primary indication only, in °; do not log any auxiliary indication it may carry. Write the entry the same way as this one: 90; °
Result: 15; °
